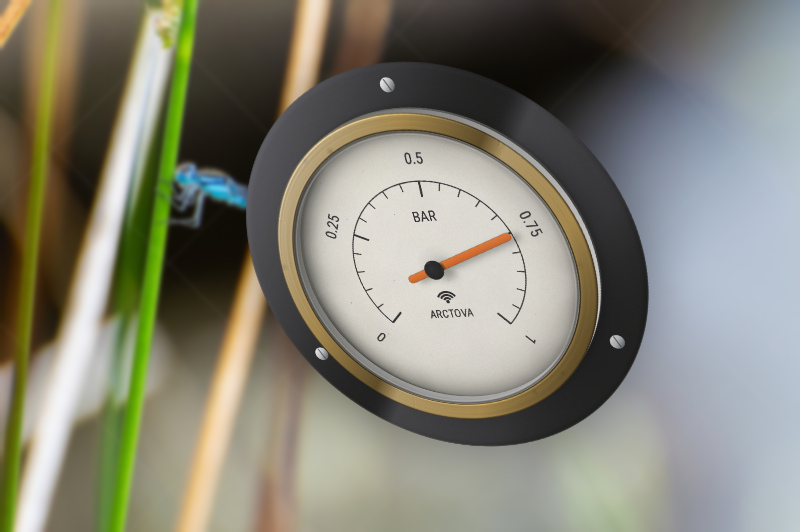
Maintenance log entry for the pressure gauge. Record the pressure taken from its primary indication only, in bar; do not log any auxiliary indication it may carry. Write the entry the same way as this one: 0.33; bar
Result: 0.75; bar
